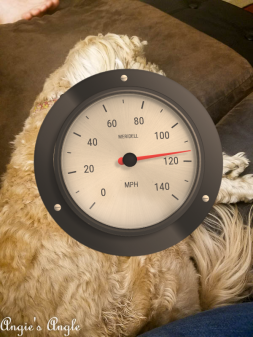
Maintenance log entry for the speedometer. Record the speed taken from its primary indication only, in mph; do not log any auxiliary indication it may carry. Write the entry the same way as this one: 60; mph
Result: 115; mph
